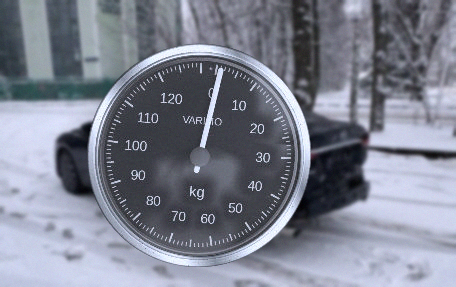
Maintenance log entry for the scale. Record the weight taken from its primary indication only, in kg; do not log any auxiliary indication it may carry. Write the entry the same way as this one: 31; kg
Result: 1; kg
